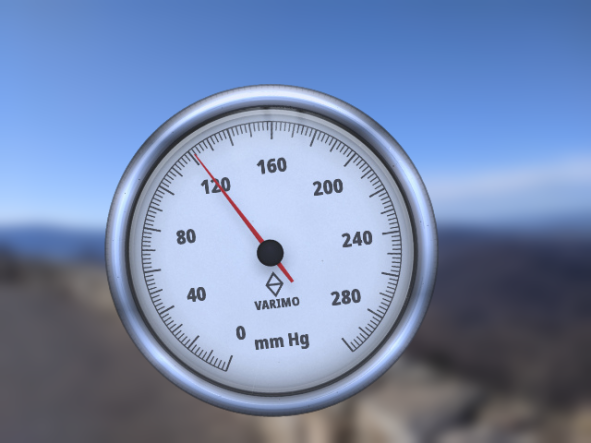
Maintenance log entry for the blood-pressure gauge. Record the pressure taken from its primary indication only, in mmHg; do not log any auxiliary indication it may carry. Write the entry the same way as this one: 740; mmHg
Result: 122; mmHg
